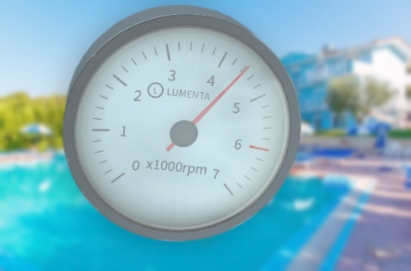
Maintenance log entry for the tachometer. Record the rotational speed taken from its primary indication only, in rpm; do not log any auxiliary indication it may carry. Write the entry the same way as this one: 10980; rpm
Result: 4400; rpm
